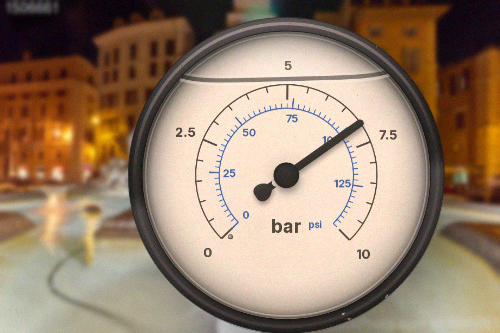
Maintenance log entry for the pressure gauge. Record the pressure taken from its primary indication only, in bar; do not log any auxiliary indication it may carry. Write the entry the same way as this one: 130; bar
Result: 7; bar
